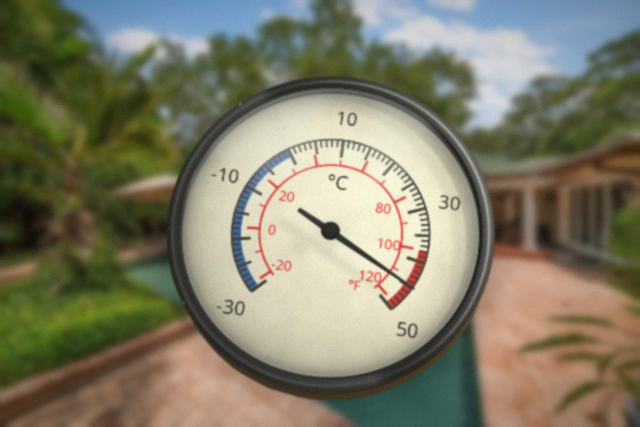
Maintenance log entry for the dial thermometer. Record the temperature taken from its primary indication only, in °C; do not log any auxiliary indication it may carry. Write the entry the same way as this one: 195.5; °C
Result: 45; °C
